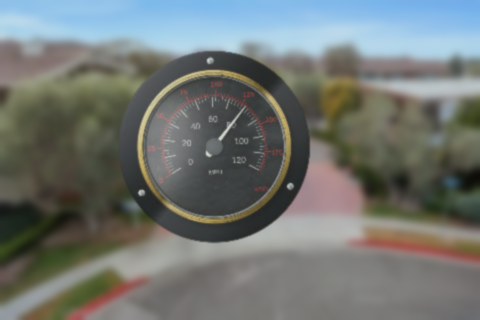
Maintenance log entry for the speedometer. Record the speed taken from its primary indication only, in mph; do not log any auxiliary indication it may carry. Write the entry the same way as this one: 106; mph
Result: 80; mph
